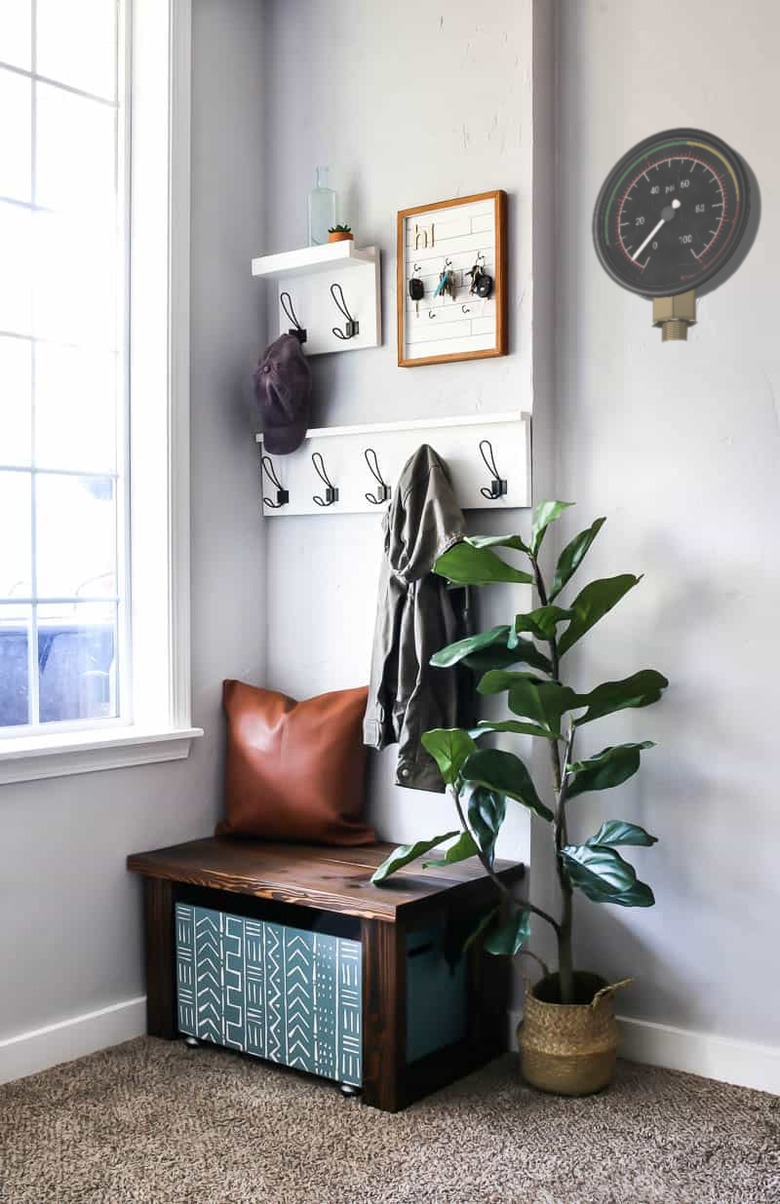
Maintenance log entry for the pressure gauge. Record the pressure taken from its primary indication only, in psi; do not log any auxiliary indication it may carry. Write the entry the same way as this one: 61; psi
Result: 5; psi
